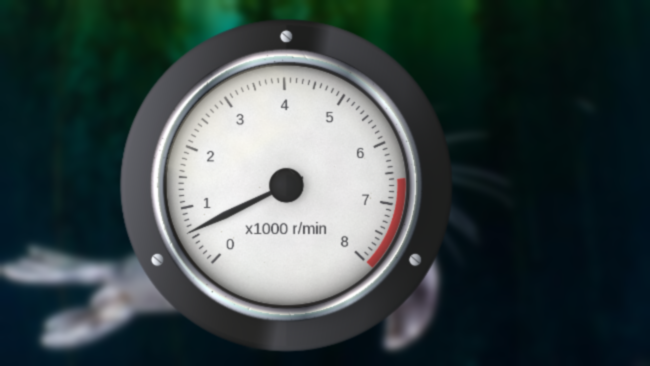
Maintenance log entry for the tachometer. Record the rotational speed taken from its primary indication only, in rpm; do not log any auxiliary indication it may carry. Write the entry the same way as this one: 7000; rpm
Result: 600; rpm
